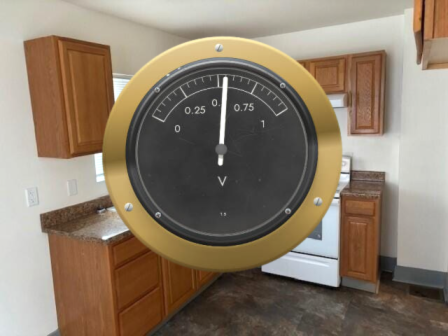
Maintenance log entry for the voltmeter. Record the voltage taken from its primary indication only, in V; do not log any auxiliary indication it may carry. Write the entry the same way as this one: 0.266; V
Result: 0.55; V
